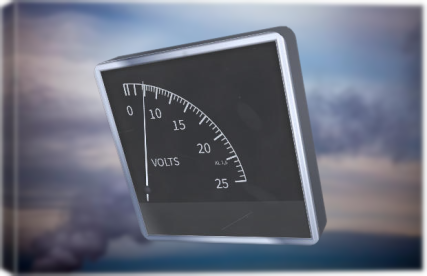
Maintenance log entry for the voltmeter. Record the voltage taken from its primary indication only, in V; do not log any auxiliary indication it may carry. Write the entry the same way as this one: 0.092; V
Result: 7.5; V
